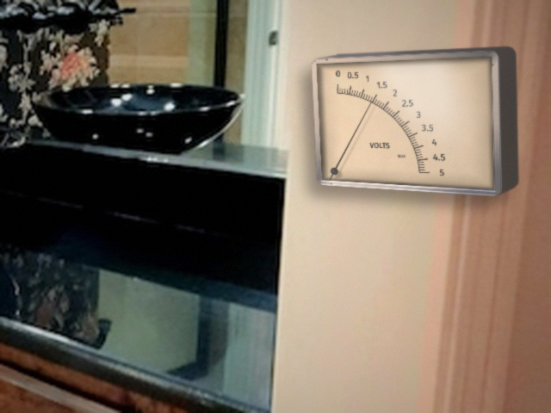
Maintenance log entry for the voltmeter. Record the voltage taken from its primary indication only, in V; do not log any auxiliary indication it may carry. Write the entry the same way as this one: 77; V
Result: 1.5; V
